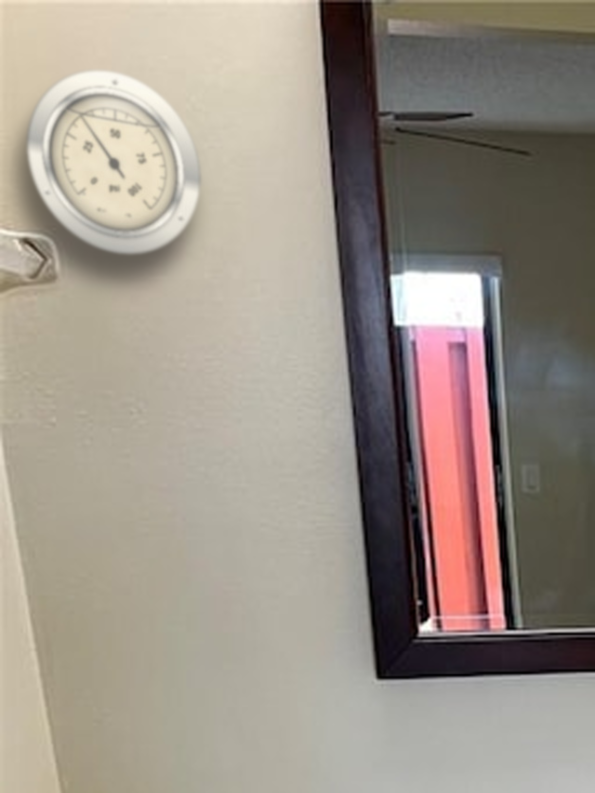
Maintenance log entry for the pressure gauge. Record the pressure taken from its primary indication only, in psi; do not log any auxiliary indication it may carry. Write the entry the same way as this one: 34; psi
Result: 35; psi
